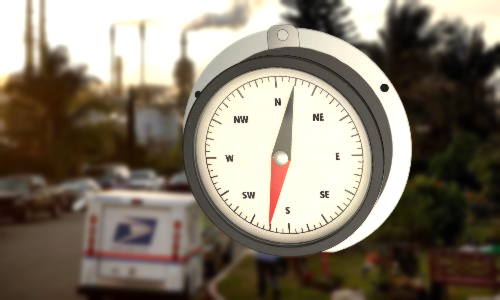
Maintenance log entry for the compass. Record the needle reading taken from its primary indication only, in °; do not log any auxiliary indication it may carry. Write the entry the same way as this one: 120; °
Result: 195; °
